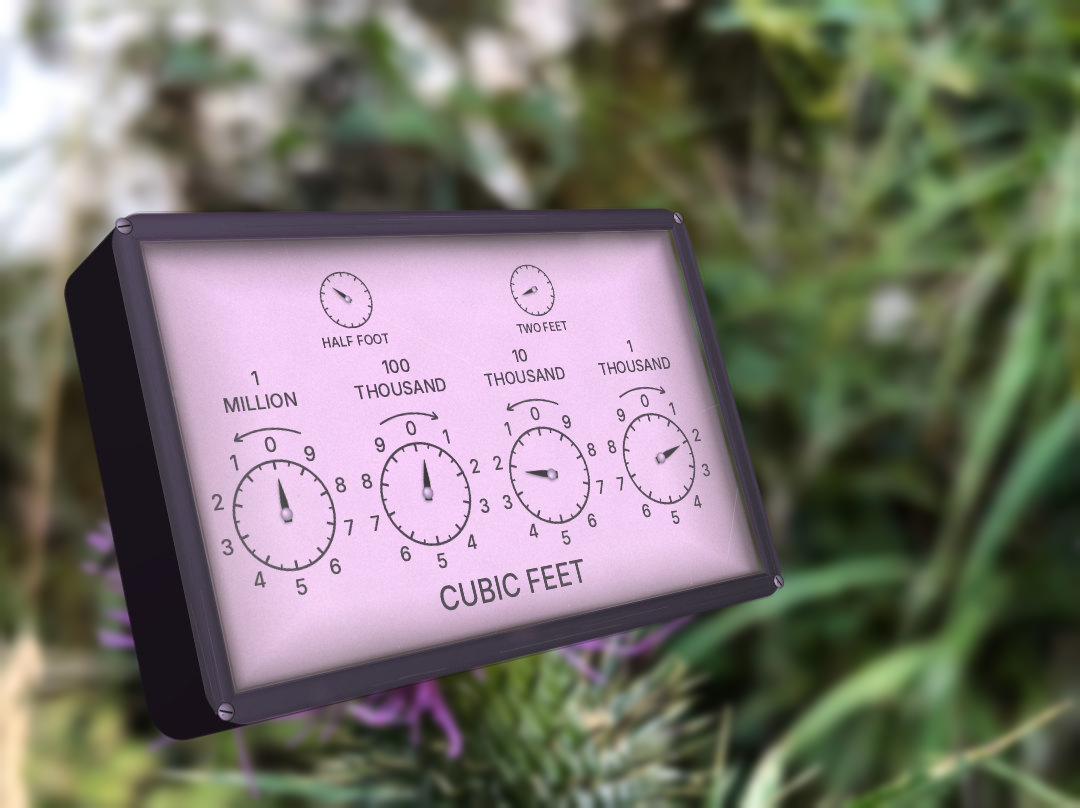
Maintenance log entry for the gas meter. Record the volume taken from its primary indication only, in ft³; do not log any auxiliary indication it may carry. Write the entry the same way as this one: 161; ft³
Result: 2200; ft³
